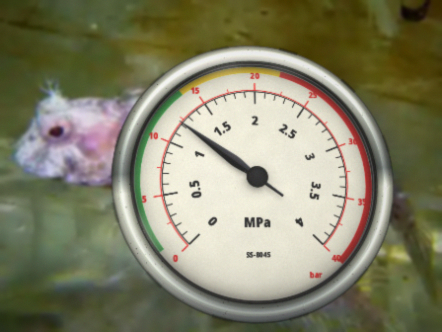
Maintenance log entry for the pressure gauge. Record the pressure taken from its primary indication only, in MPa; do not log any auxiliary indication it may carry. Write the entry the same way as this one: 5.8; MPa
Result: 1.2; MPa
